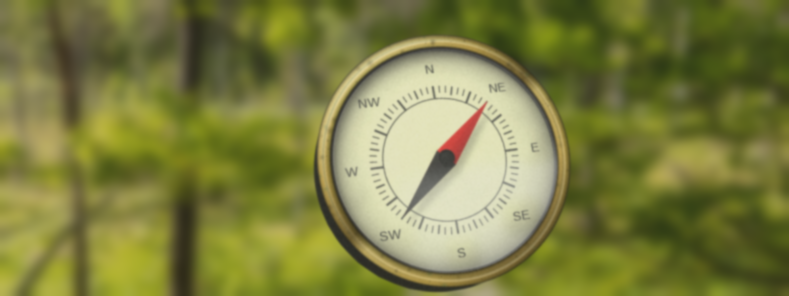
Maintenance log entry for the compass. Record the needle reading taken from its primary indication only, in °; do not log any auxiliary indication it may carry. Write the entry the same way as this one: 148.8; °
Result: 45; °
